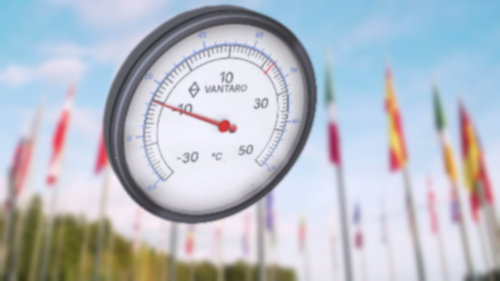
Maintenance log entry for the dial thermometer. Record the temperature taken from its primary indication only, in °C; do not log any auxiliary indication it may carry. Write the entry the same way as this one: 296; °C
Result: -10; °C
